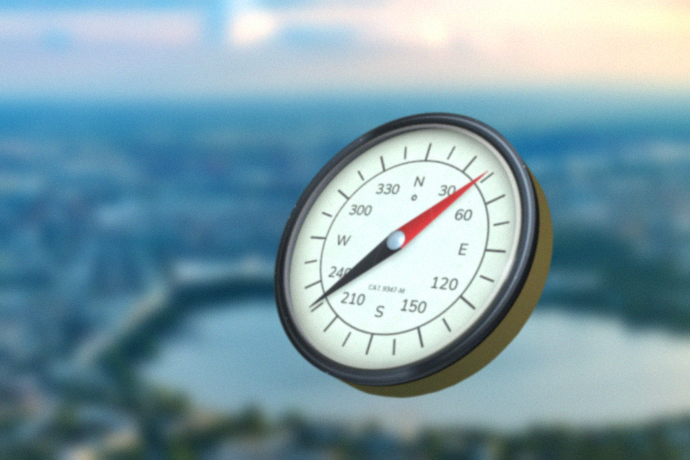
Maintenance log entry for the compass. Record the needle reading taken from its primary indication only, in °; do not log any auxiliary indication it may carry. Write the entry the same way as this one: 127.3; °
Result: 45; °
